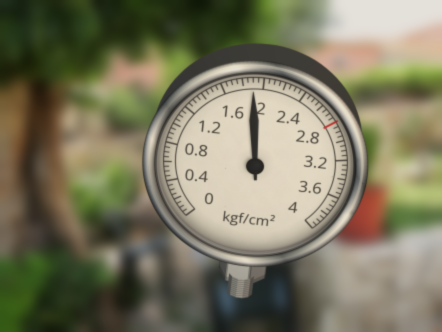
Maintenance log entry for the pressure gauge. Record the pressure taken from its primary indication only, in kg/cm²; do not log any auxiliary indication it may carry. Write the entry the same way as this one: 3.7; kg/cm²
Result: 1.9; kg/cm²
